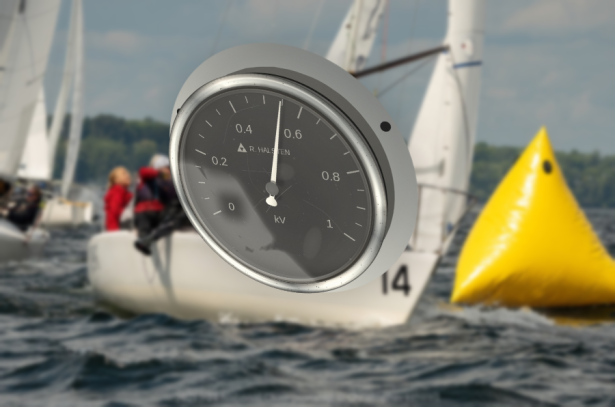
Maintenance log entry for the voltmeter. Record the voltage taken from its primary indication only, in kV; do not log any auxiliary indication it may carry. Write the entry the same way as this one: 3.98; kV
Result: 0.55; kV
